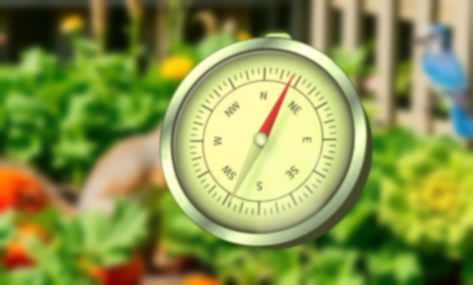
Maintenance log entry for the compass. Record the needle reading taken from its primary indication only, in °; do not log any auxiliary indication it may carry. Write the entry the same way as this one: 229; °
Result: 25; °
